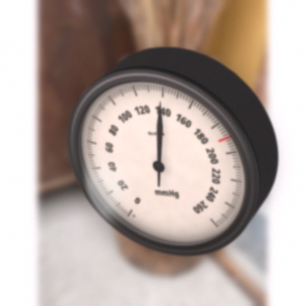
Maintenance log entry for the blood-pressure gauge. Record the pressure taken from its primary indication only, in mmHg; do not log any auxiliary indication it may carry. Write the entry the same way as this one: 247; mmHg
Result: 140; mmHg
